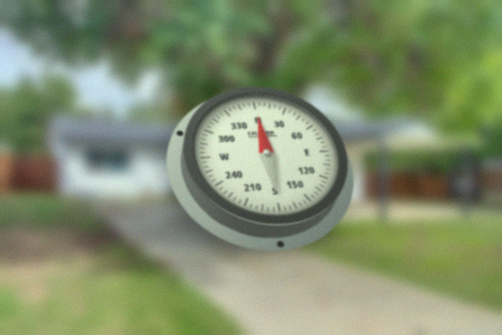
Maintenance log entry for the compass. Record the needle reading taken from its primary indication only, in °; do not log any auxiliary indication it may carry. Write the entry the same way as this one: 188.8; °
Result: 0; °
